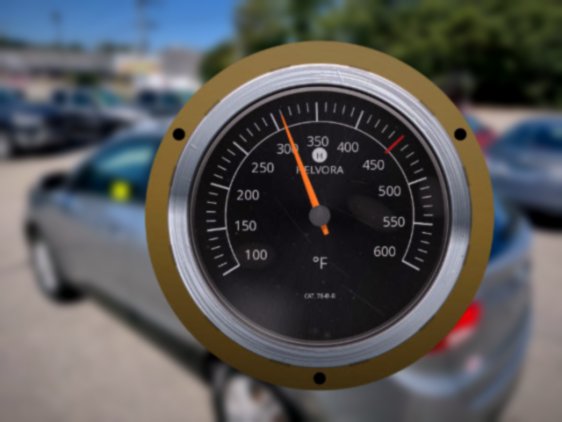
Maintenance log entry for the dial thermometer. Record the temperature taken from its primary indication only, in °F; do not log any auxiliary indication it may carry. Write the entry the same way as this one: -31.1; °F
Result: 310; °F
